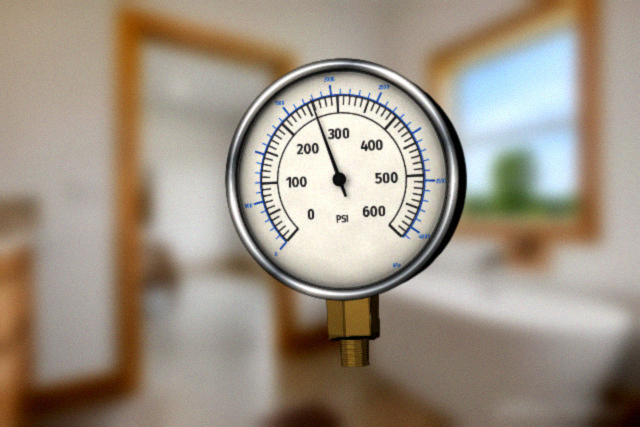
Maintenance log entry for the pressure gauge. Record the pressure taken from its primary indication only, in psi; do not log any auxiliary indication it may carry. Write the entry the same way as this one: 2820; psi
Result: 260; psi
